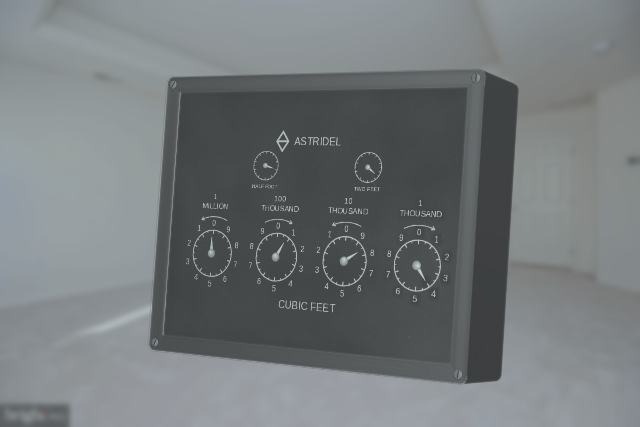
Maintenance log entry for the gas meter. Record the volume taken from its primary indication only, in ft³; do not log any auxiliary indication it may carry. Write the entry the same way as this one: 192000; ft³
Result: 8400; ft³
